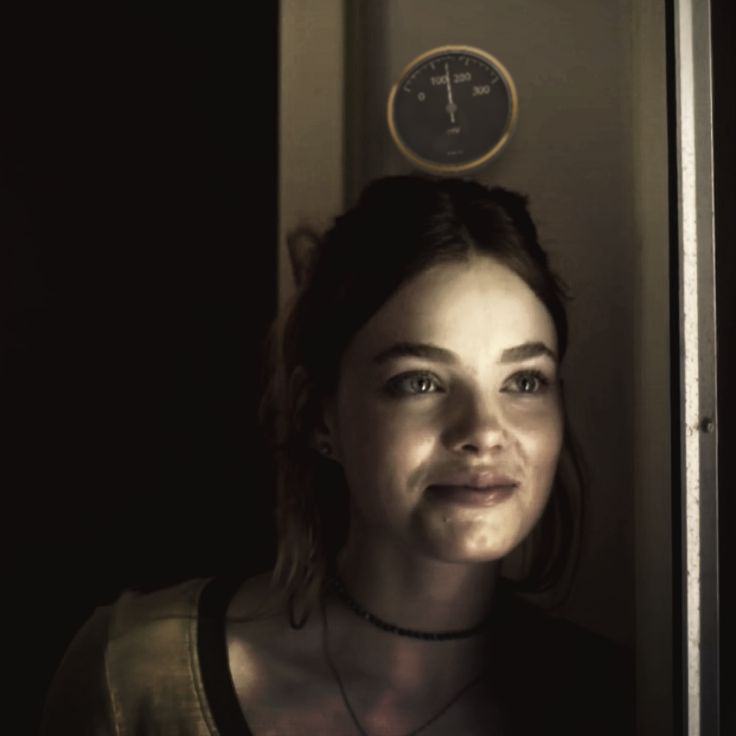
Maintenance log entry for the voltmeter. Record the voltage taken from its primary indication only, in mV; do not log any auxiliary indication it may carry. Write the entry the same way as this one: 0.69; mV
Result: 140; mV
